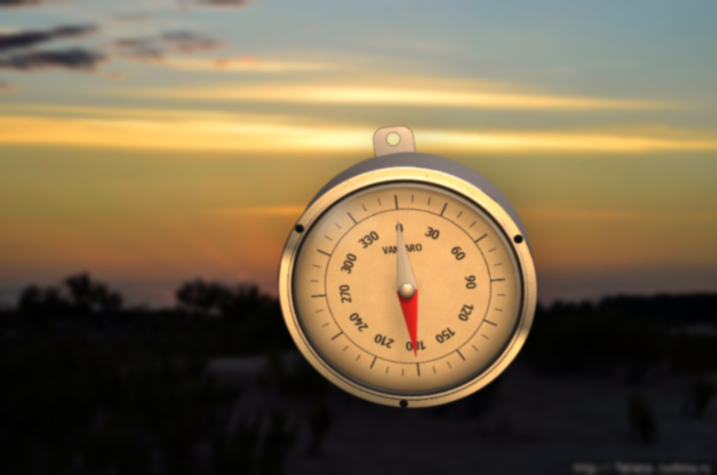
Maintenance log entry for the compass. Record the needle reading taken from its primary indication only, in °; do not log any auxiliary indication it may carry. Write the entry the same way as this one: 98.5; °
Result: 180; °
